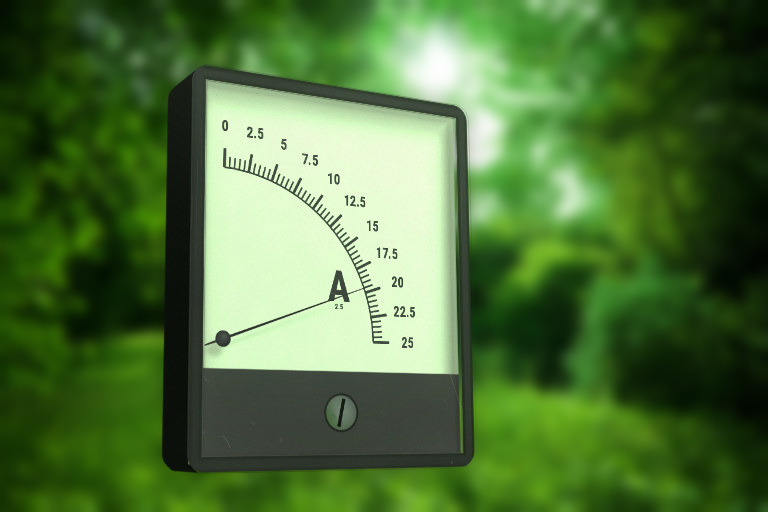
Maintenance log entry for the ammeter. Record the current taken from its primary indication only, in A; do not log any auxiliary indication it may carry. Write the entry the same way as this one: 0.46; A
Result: 19.5; A
